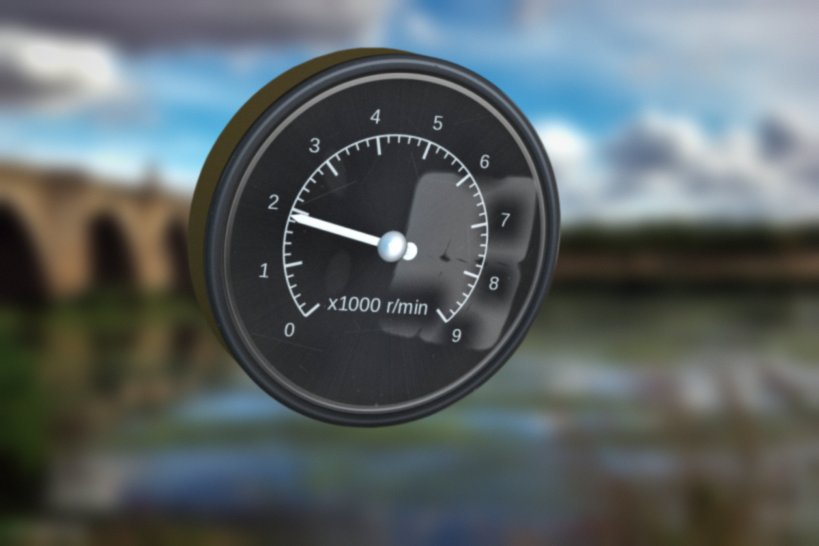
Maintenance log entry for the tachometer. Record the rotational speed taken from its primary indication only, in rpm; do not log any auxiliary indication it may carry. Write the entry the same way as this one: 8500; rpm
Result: 1900; rpm
